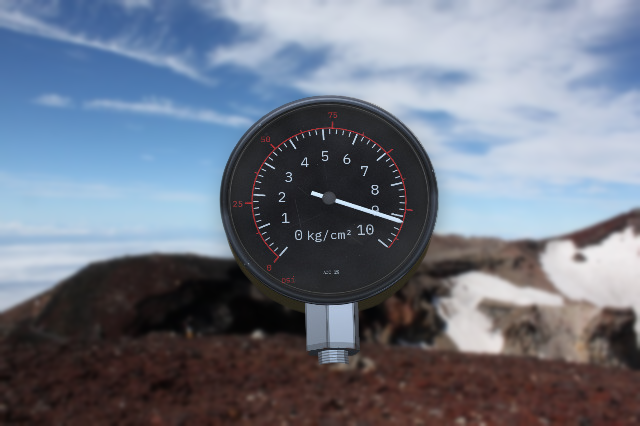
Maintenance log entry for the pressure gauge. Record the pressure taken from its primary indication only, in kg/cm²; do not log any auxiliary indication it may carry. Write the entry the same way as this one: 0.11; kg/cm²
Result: 9.2; kg/cm²
